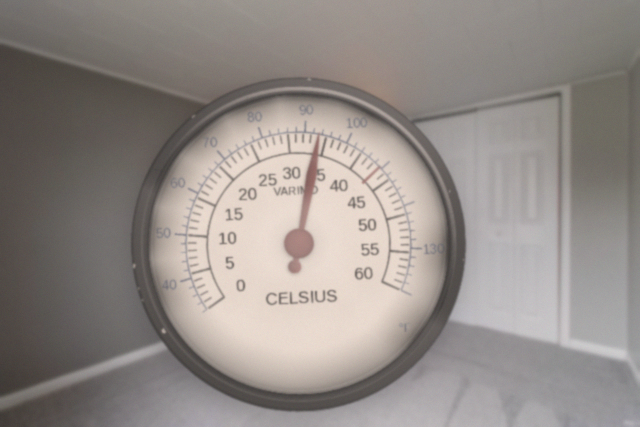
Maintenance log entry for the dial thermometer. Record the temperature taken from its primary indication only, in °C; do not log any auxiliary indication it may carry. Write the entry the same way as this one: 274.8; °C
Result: 34; °C
